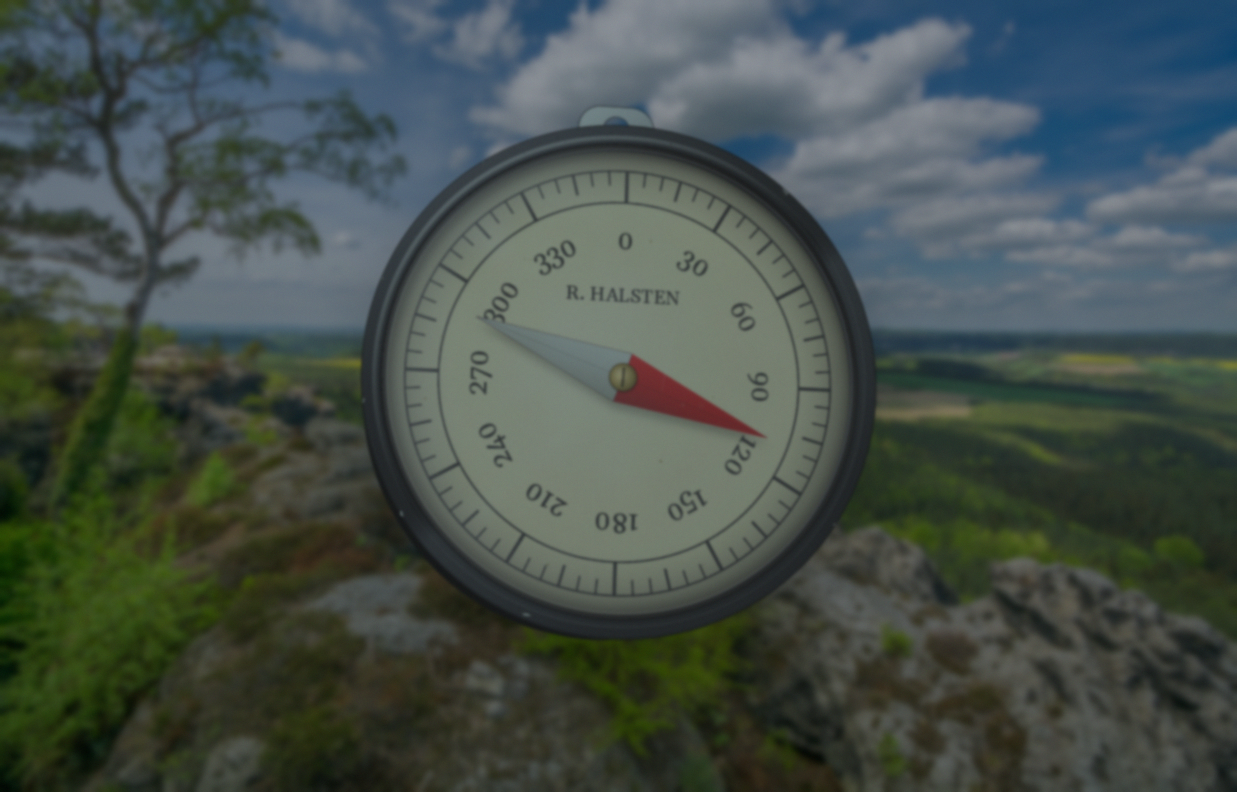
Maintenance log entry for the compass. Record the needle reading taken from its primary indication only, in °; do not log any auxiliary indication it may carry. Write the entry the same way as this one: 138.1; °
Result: 110; °
